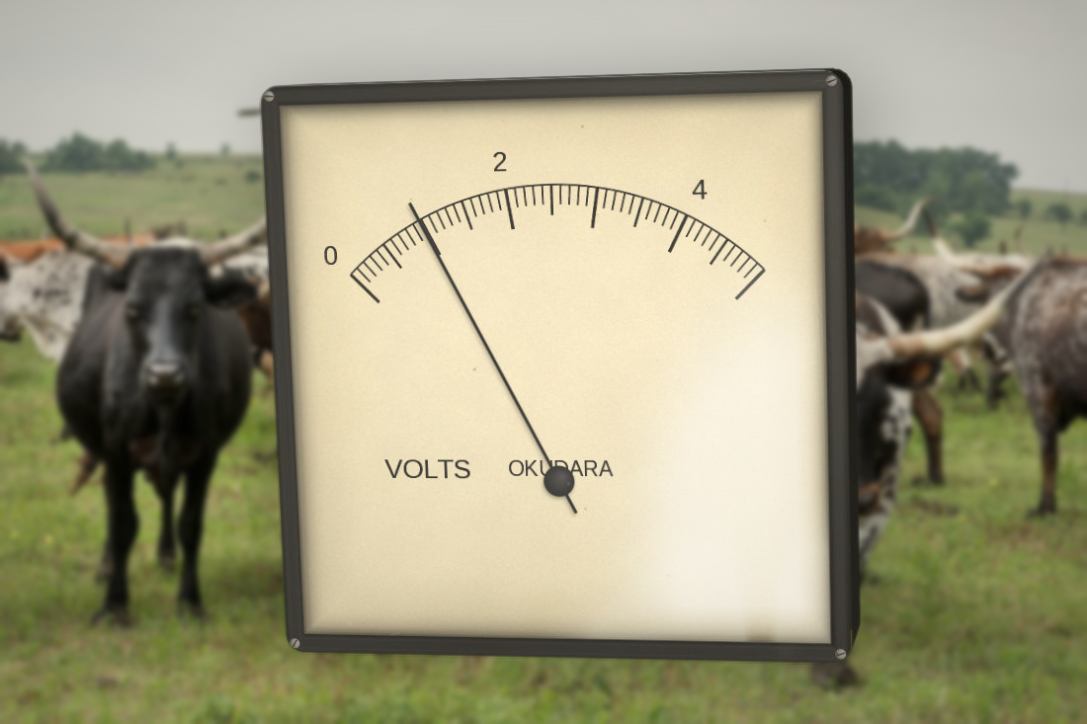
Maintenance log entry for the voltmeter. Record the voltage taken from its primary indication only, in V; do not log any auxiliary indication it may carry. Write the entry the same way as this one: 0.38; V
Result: 1; V
